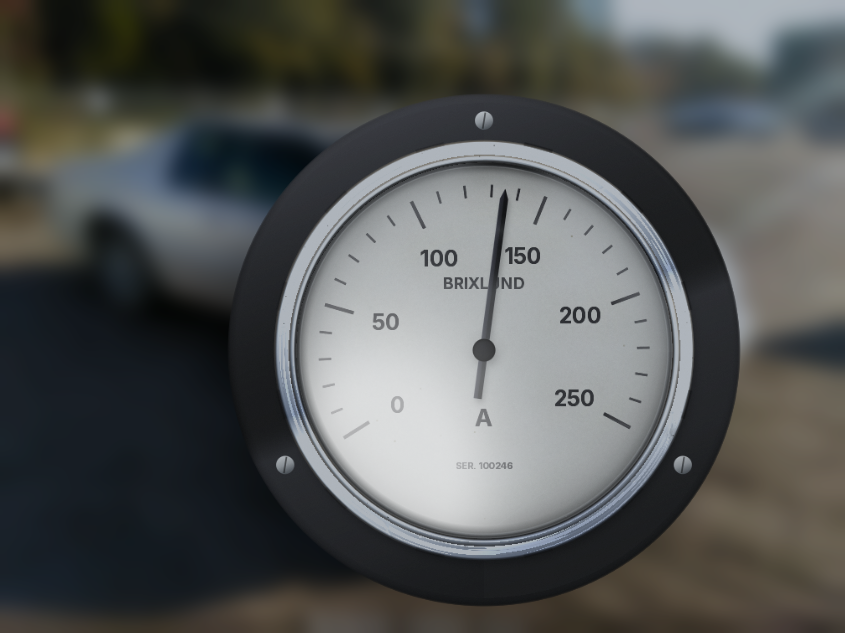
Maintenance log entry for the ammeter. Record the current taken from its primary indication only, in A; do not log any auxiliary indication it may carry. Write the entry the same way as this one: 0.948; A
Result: 135; A
